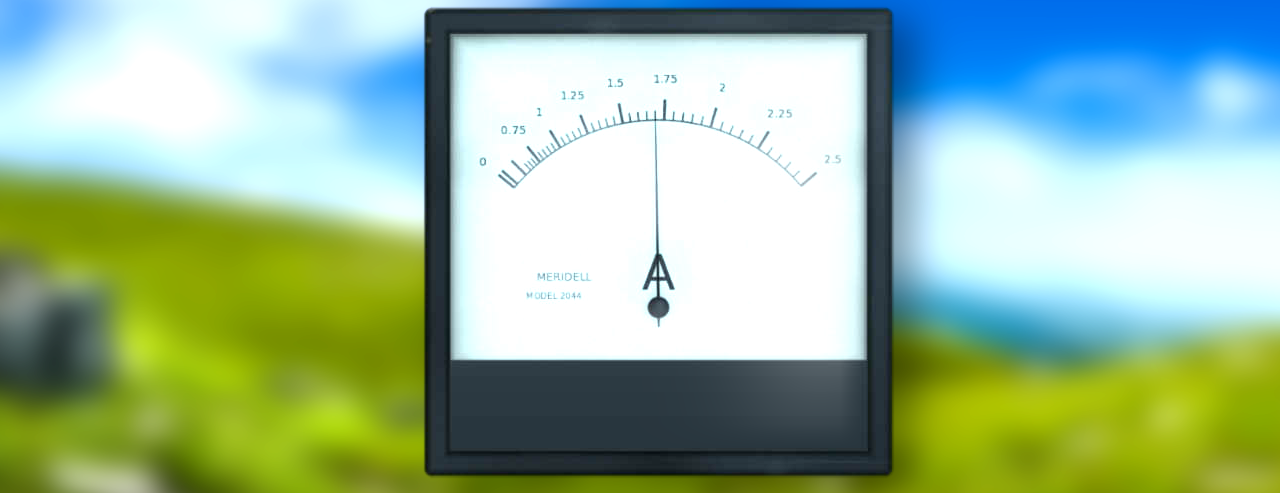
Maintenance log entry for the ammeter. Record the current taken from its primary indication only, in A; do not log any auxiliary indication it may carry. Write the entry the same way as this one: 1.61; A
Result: 1.7; A
